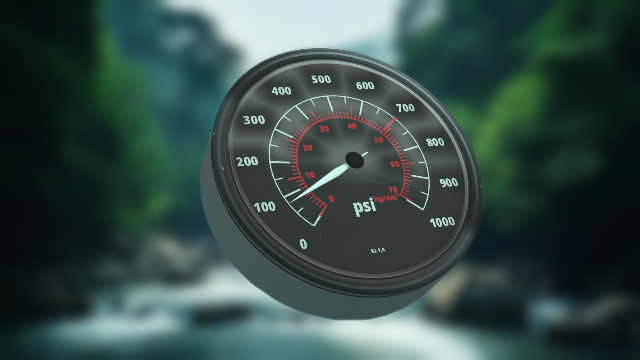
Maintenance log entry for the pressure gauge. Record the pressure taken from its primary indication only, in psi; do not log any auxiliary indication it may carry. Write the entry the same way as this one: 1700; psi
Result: 75; psi
